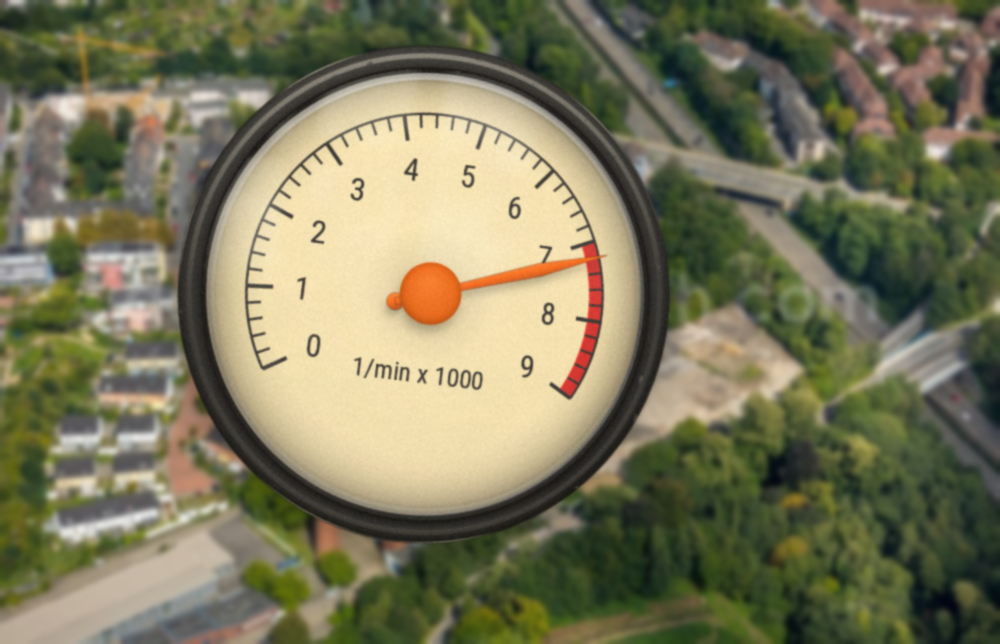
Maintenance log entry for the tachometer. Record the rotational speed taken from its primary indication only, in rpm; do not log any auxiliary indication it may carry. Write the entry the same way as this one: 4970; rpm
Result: 7200; rpm
